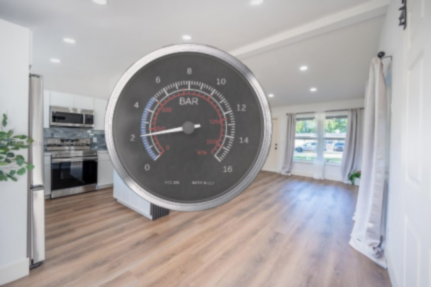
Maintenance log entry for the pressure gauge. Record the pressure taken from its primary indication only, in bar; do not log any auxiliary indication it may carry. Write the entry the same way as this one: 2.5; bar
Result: 2; bar
